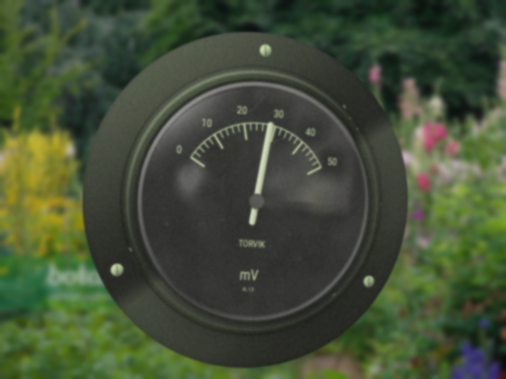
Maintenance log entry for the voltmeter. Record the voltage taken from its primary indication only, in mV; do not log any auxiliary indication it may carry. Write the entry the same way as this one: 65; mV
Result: 28; mV
